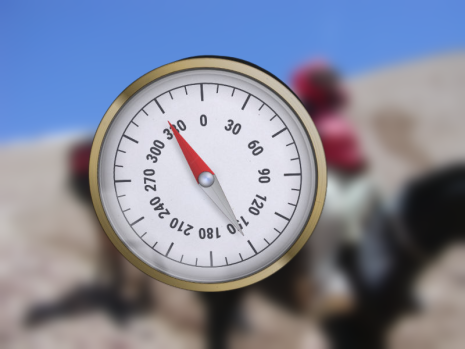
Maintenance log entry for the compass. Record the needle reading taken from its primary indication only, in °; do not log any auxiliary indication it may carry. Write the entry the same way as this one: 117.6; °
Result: 330; °
